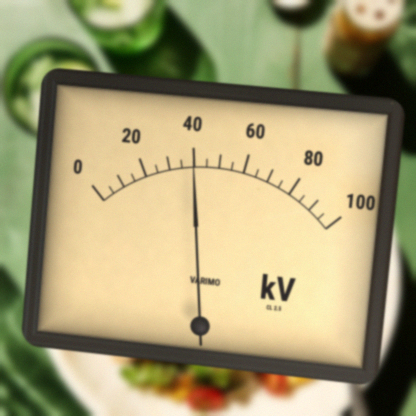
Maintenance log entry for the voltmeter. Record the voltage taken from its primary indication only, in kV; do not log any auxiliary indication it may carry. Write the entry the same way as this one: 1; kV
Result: 40; kV
